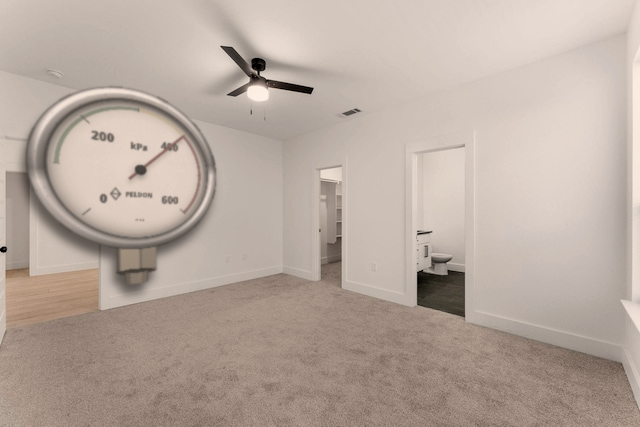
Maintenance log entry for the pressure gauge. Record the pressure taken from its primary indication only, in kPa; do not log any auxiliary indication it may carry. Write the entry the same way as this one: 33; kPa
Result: 400; kPa
